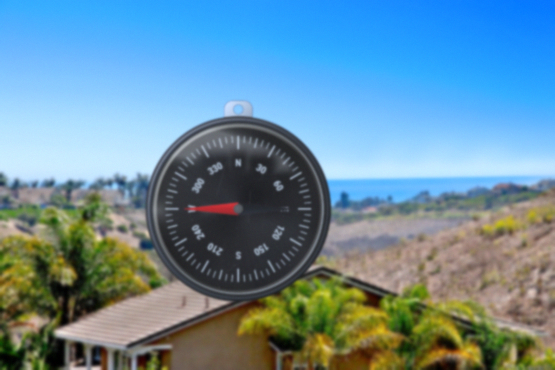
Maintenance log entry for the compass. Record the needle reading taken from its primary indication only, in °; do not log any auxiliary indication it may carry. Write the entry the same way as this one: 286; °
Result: 270; °
